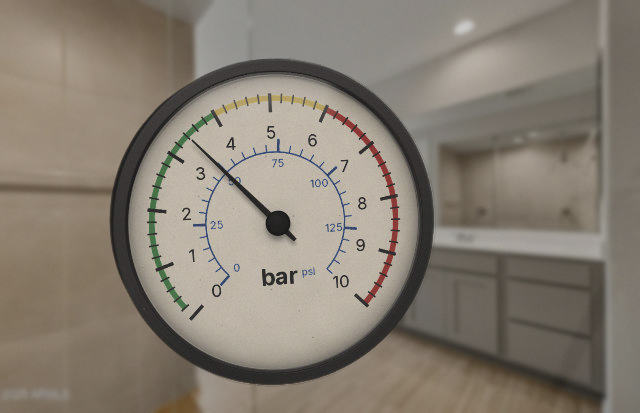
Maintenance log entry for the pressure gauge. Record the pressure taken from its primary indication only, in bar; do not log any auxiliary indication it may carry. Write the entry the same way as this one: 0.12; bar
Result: 3.4; bar
